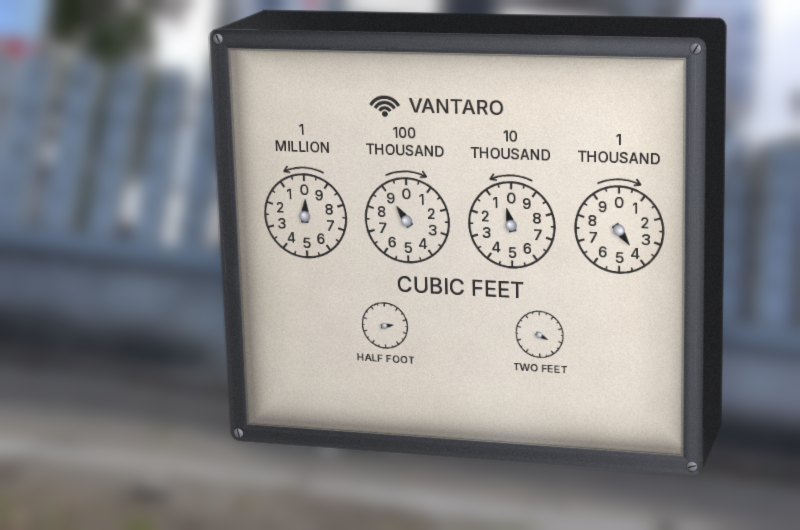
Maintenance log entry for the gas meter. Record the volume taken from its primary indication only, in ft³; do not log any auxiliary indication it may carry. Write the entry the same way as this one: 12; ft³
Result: 990400; ft³
